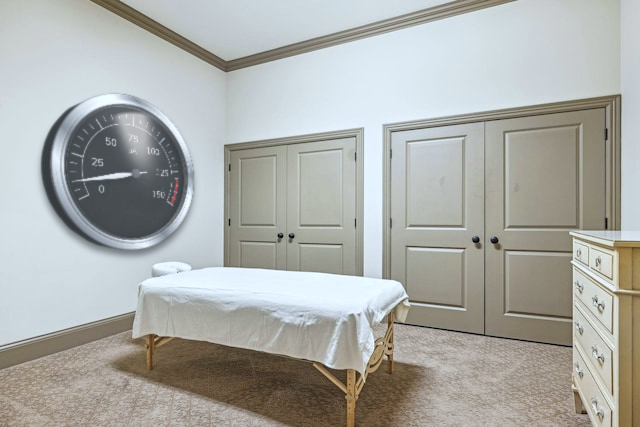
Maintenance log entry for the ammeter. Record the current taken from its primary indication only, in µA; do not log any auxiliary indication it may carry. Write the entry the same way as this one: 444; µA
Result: 10; µA
